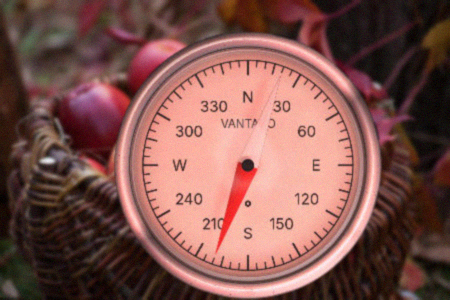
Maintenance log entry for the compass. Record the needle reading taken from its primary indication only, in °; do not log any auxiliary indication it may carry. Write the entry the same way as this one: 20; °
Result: 200; °
